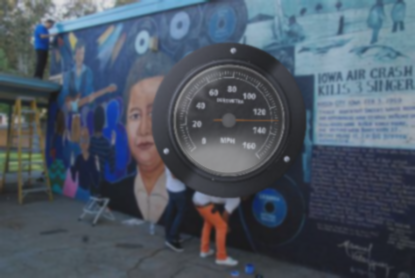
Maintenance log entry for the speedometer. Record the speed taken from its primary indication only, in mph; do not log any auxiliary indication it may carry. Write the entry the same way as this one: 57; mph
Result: 130; mph
